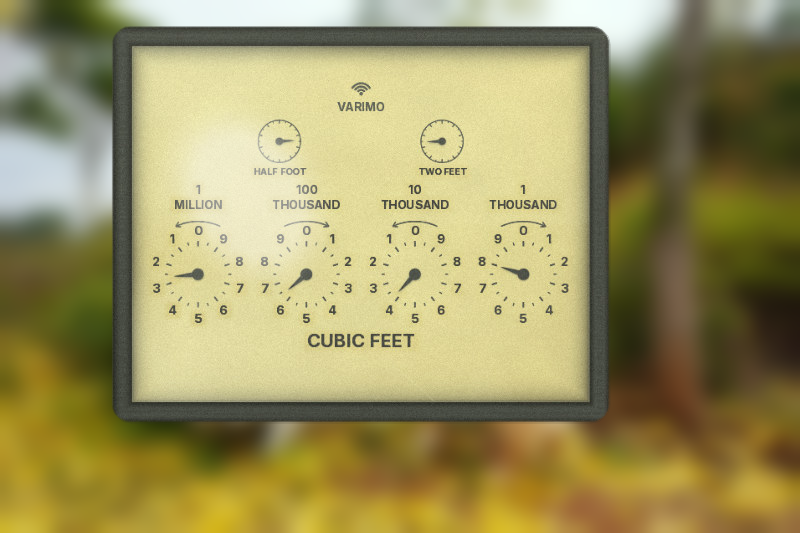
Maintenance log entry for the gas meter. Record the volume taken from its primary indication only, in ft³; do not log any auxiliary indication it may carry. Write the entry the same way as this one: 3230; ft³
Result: 263800; ft³
